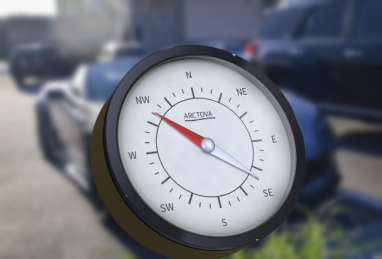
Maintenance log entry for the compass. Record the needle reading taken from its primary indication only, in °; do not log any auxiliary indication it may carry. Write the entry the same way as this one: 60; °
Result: 310; °
